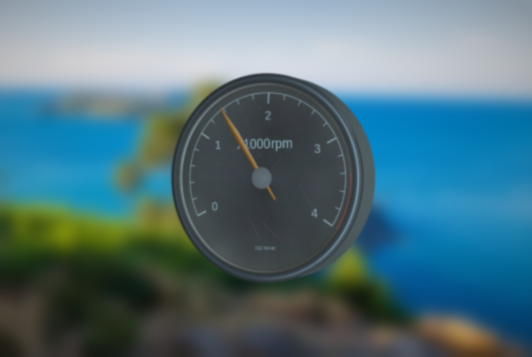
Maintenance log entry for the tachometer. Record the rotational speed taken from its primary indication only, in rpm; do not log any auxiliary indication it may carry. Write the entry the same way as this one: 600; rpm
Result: 1400; rpm
